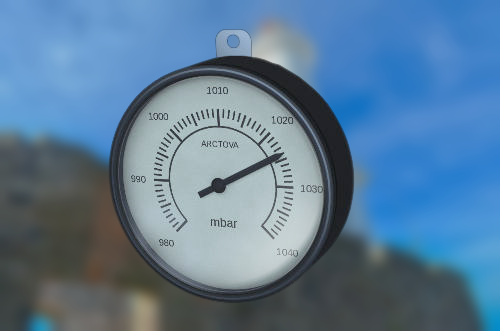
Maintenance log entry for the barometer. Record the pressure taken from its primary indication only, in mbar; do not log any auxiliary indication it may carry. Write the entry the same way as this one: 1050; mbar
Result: 1024; mbar
